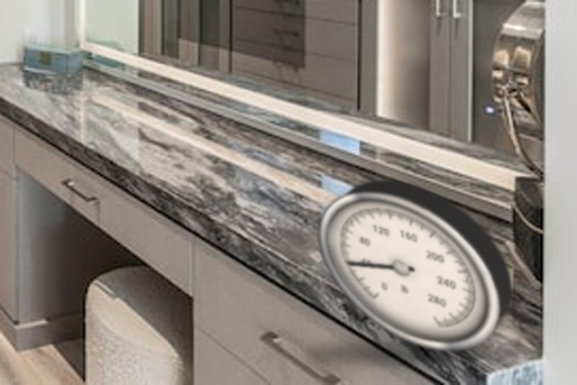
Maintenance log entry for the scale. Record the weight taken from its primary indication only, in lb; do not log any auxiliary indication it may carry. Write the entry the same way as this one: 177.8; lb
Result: 40; lb
